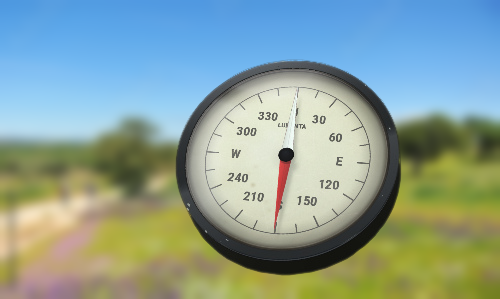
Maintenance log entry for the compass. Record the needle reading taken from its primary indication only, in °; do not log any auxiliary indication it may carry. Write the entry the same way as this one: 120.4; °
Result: 180; °
